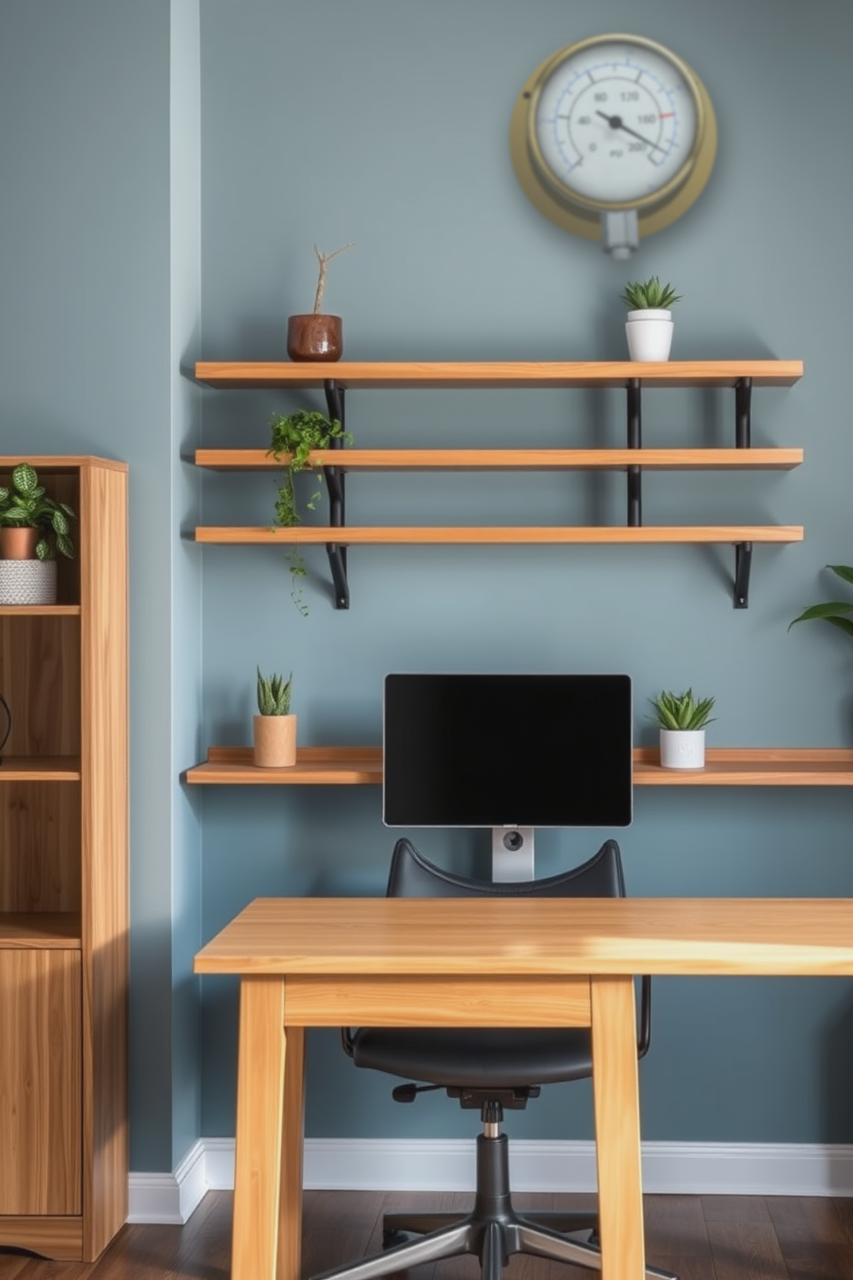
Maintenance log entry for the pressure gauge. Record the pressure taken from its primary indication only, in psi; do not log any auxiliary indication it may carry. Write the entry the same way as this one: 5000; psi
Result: 190; psi
